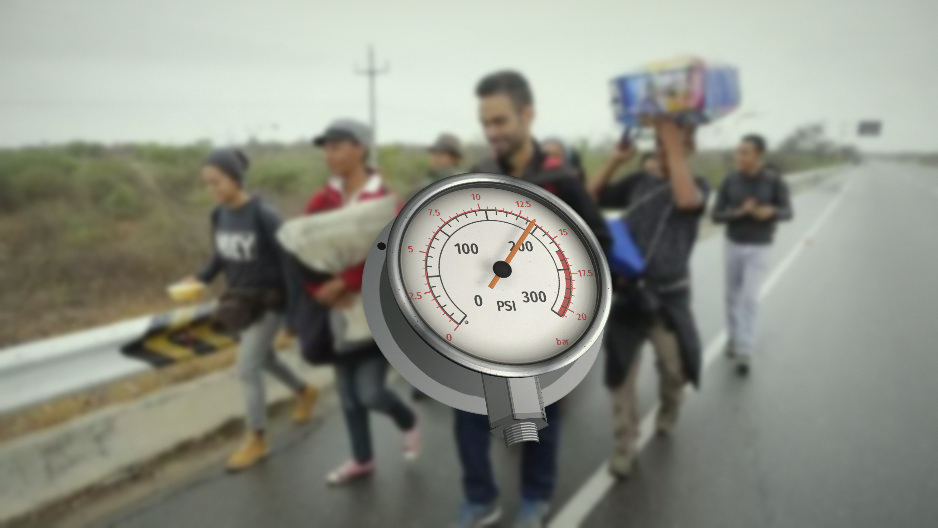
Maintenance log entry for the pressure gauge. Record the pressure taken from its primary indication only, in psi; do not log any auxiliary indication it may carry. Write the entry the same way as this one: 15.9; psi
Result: 195; psi
